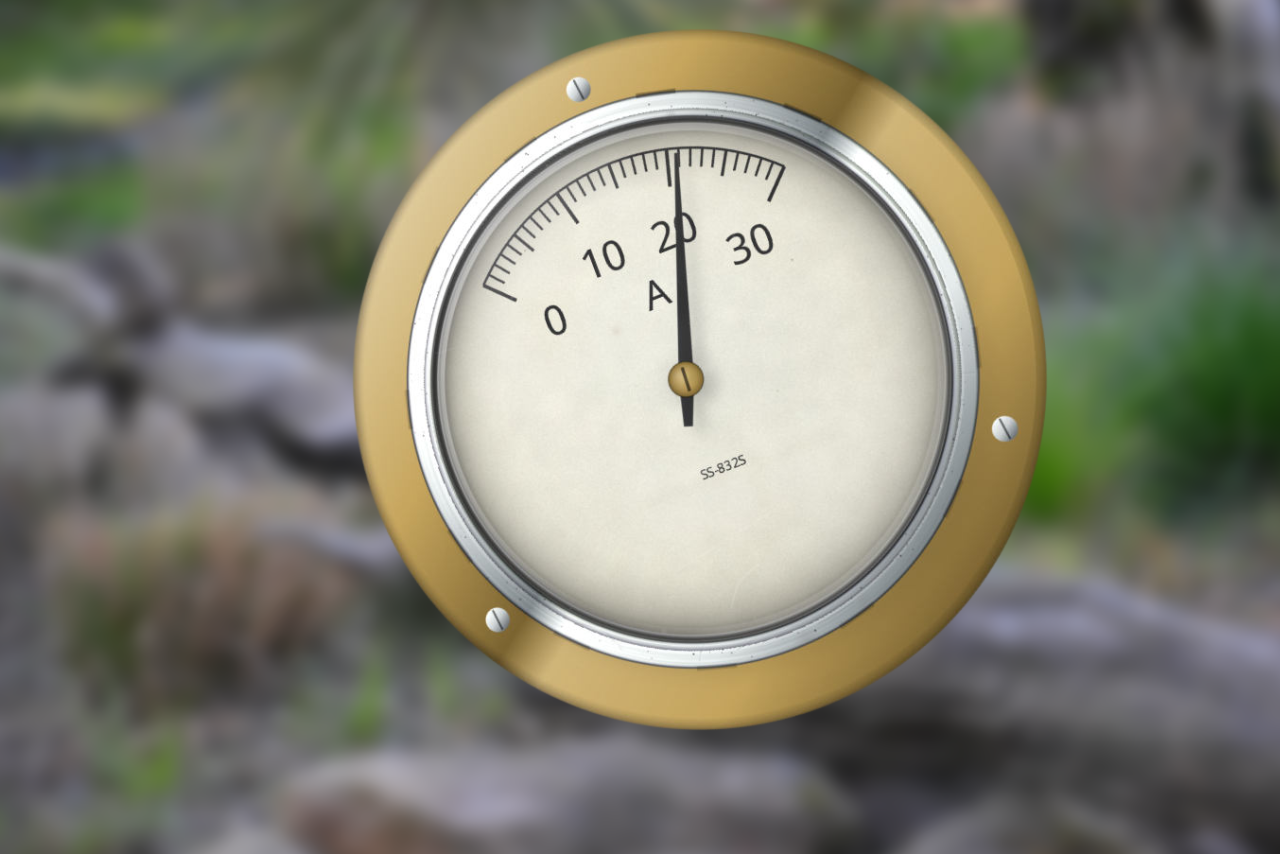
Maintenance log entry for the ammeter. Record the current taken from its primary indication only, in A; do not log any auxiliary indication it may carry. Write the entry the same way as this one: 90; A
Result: 21; A
